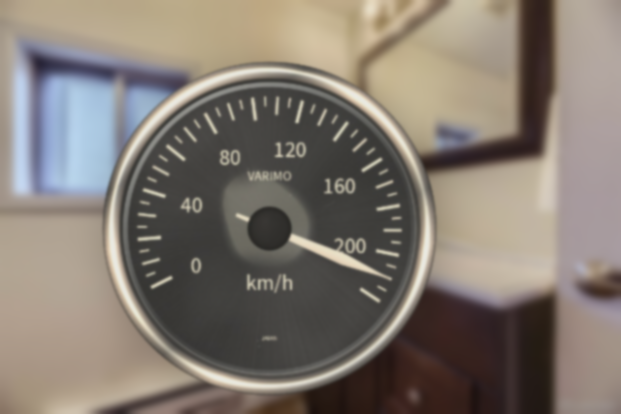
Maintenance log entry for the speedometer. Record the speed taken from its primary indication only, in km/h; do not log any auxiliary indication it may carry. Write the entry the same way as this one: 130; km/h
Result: 210; km/h
